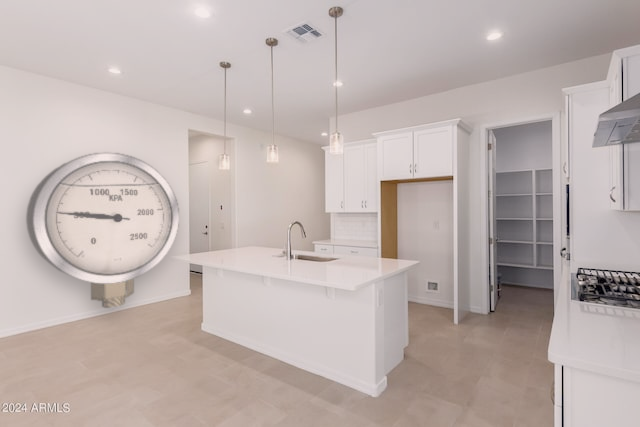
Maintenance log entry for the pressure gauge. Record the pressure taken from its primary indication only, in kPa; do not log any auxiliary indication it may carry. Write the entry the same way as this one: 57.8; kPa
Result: 500; kPa
